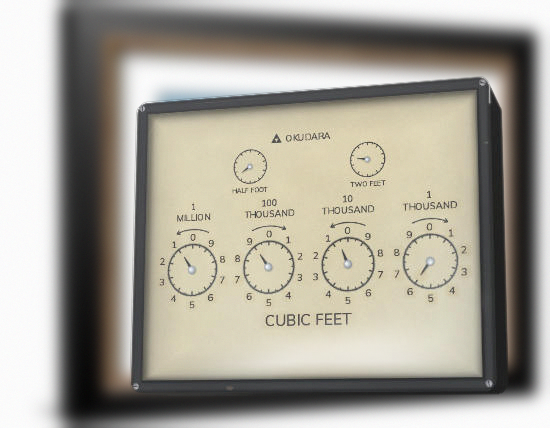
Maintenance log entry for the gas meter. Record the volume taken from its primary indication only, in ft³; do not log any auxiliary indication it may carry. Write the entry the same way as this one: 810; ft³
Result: 90600; ft³
